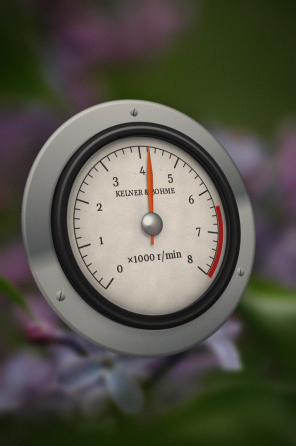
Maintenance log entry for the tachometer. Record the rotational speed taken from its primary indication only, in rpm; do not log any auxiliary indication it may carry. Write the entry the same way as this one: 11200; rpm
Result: 4200; rpm
